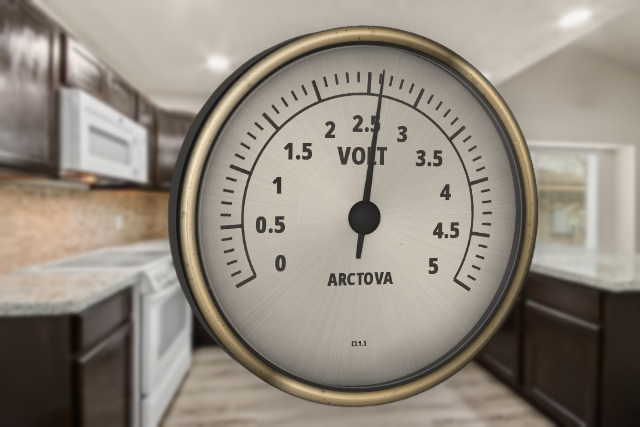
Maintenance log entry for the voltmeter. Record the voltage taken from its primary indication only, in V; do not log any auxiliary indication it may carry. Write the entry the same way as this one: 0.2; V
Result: 2.6; V
